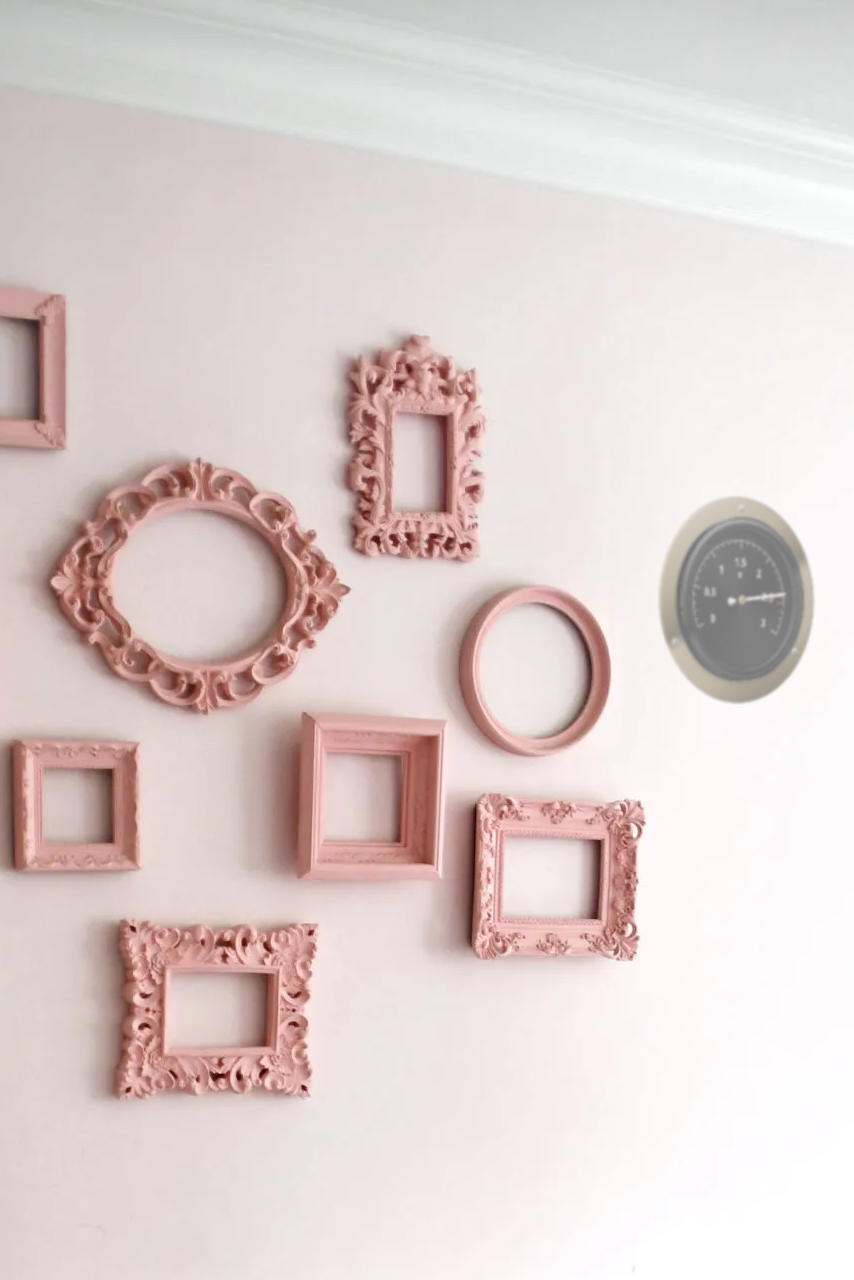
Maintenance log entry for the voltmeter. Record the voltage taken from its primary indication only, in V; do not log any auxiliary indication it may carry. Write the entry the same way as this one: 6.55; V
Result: 2.5; V
